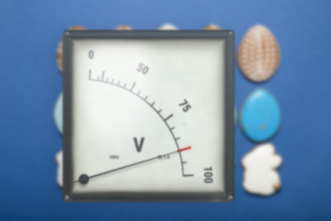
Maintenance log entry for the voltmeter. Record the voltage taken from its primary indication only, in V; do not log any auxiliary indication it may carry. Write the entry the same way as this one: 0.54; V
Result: 90; V
